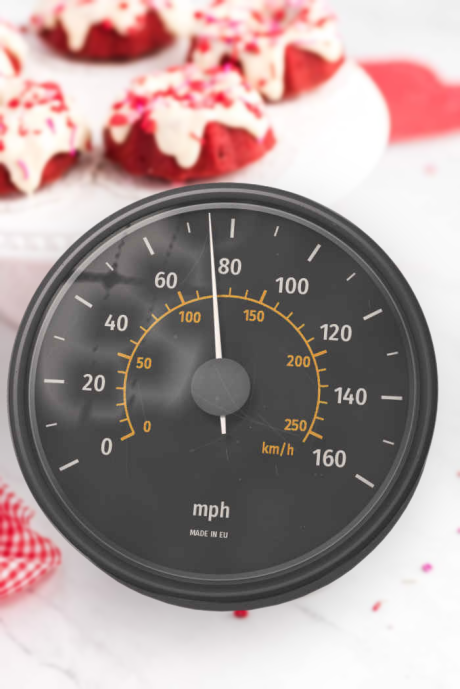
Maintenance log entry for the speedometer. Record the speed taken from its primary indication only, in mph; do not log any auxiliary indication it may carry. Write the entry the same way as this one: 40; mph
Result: 75; mph
